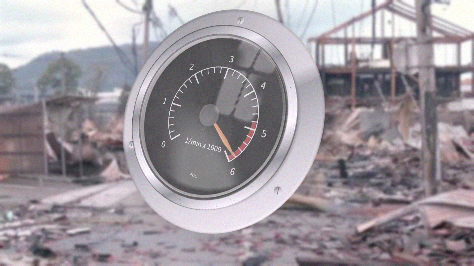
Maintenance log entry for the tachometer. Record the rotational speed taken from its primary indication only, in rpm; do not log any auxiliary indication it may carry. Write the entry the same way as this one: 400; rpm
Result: 5800; rpm
